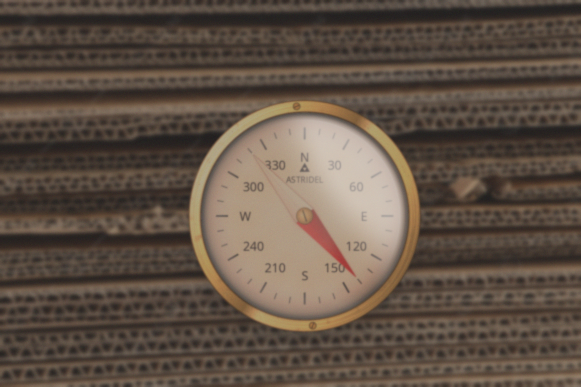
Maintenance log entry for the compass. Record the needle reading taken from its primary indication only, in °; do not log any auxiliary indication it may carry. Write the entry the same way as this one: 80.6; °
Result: 140; °
